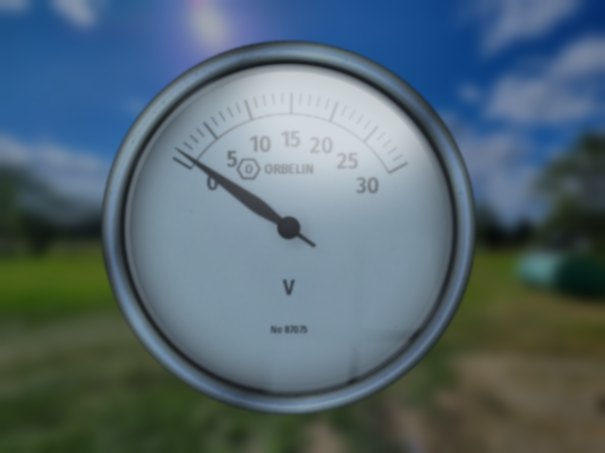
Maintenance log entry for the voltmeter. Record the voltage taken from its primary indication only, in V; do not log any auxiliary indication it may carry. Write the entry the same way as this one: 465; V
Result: 1; V
